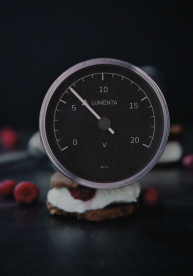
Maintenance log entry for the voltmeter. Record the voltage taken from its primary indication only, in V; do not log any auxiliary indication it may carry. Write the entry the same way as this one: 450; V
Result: 6.5; V
